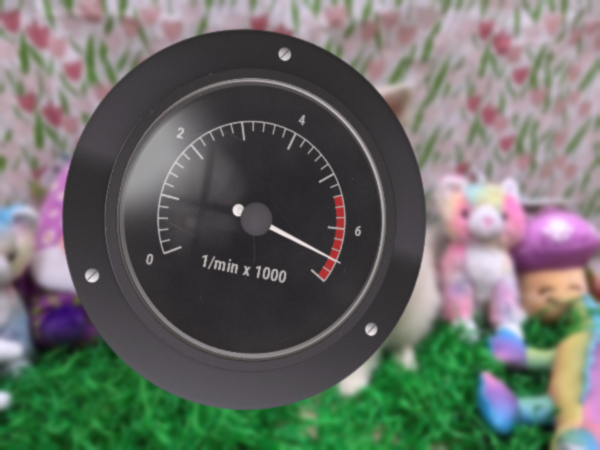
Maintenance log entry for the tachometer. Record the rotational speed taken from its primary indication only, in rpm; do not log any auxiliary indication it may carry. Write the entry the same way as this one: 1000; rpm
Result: 6600; rpm
